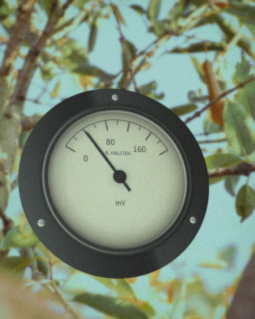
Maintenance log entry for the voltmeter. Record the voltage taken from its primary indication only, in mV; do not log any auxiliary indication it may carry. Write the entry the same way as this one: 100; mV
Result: 40; mV
